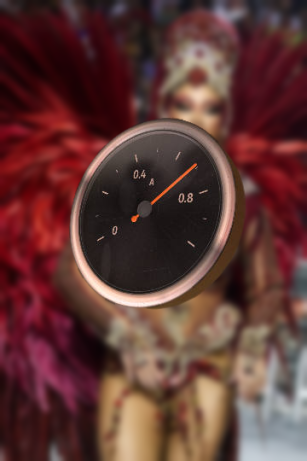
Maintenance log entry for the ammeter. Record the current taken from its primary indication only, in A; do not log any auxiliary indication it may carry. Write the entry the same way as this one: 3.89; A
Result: 0.7; A
